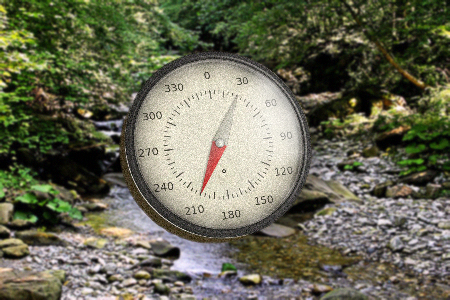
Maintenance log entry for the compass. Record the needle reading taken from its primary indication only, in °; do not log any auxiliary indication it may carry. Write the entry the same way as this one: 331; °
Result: 210; °
